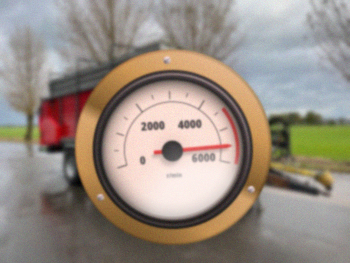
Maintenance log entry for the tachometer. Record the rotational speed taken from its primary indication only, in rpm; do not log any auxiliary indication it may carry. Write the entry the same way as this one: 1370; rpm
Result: 5500; rpm
